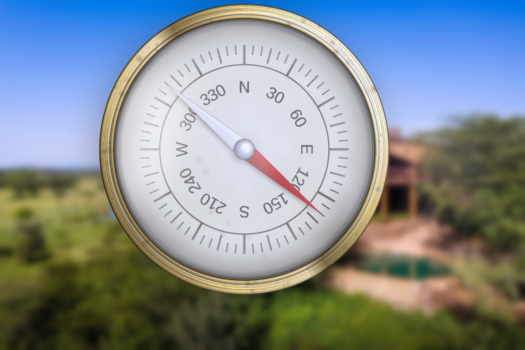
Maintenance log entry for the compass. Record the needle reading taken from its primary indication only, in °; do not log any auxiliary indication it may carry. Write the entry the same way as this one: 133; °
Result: 130; °
